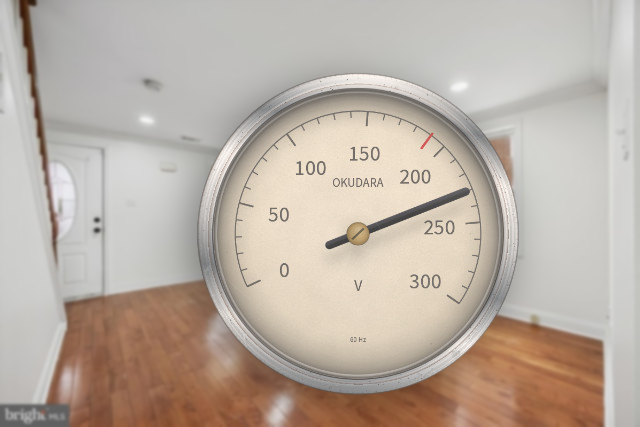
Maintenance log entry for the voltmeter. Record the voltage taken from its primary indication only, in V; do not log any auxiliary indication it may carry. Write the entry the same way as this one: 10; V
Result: 230; V
